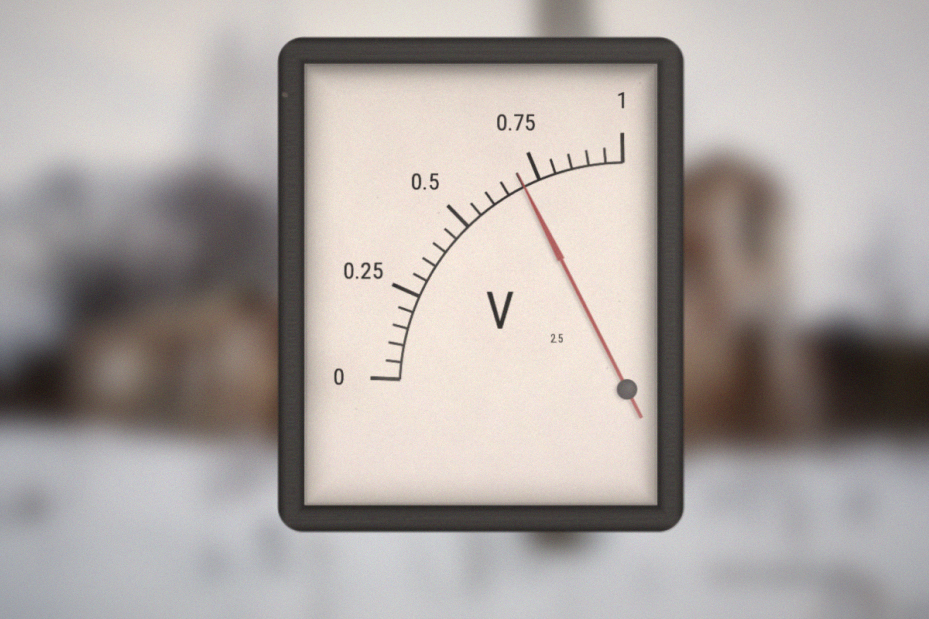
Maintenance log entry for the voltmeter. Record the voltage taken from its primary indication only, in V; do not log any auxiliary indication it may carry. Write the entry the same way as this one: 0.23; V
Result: 0.7; V
